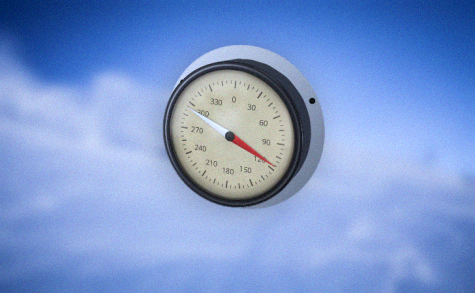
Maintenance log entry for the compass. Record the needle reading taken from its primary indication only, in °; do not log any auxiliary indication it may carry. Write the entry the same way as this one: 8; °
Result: 115; °
